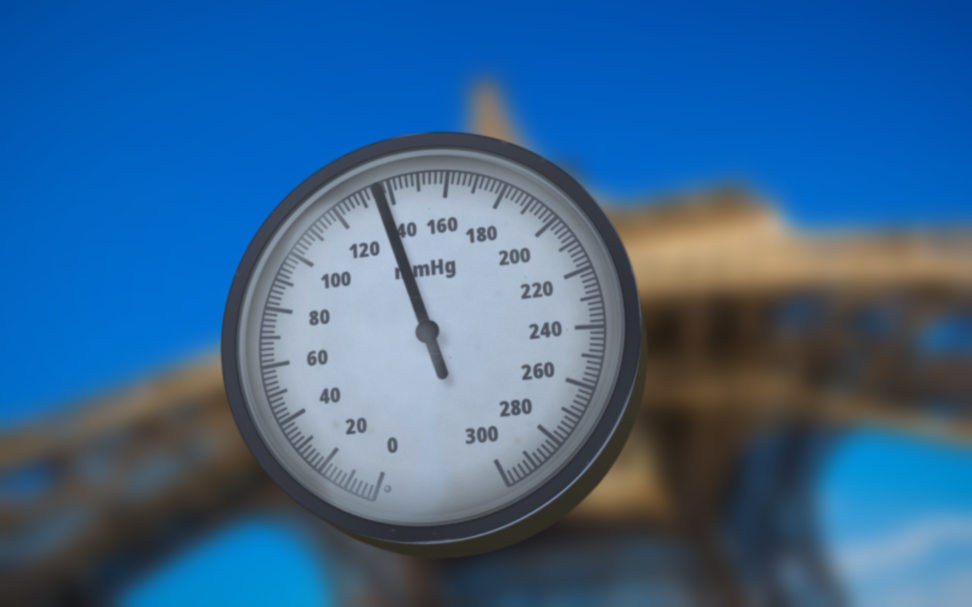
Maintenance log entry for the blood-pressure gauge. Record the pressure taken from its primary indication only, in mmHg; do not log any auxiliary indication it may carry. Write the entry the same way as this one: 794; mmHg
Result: 136; mmHg
